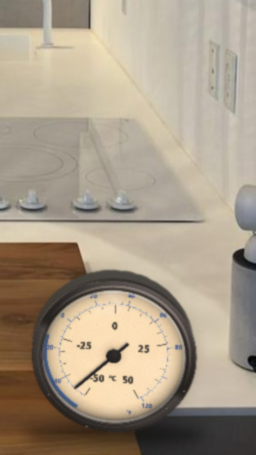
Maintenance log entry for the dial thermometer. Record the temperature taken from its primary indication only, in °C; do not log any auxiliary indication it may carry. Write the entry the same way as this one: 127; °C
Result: -45; °C
